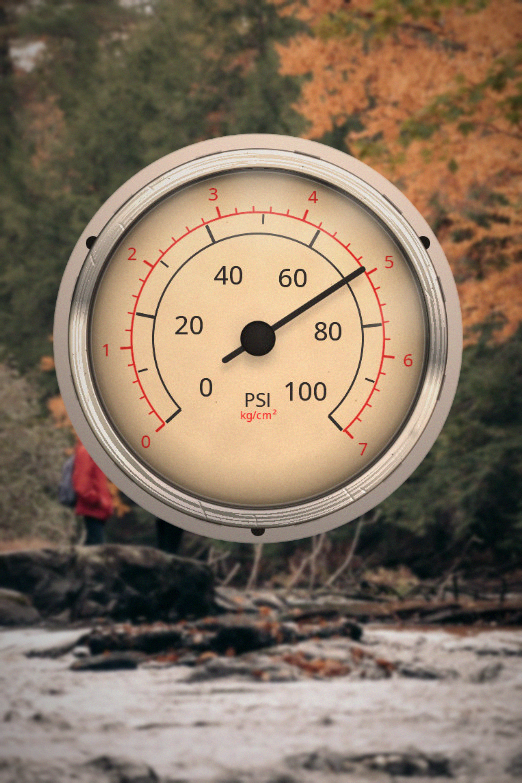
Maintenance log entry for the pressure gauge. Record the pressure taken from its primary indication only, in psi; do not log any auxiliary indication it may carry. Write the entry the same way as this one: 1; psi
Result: 70; psi
